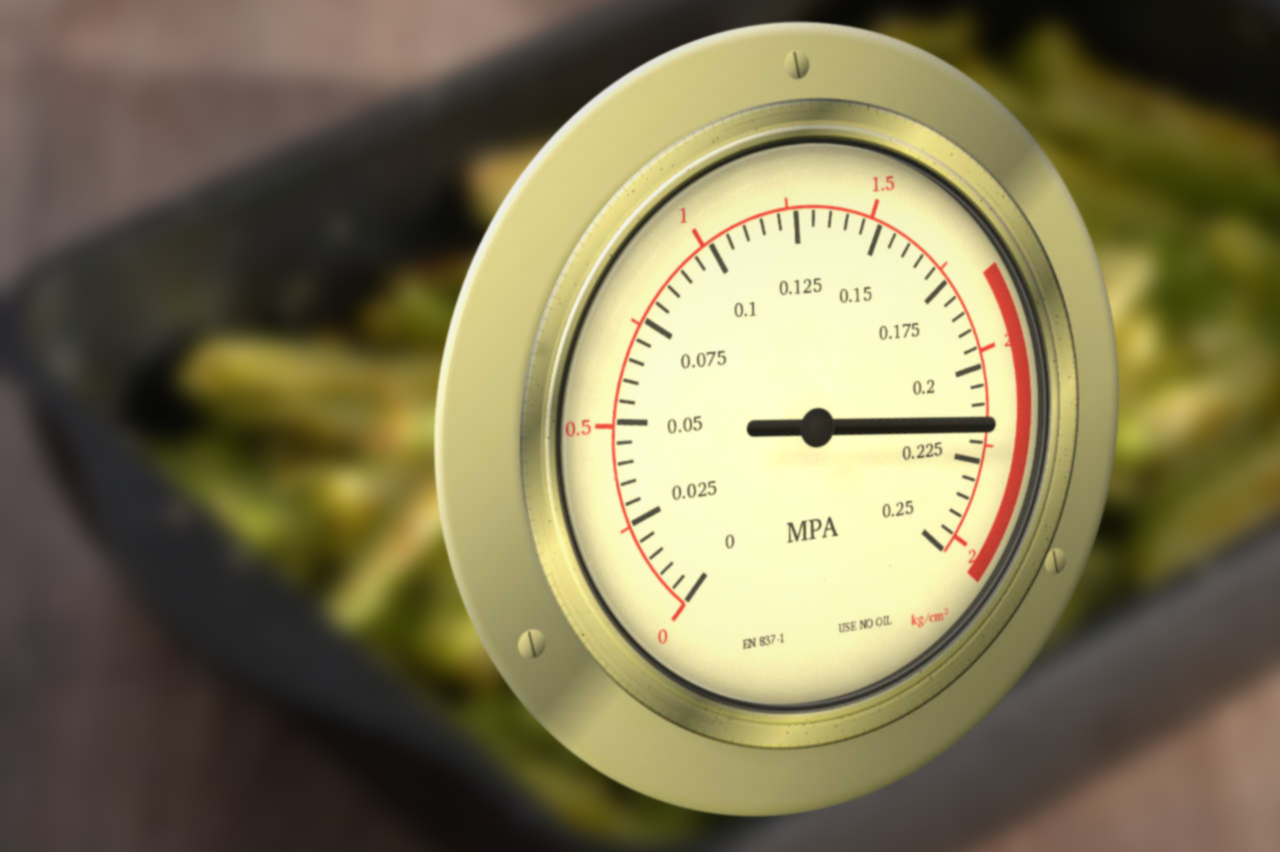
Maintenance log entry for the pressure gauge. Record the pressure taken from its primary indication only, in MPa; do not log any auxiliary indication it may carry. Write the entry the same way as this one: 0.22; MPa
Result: 0.215; MPa
